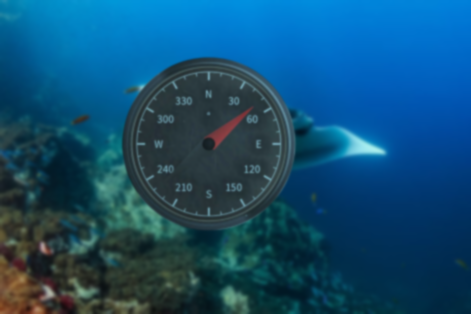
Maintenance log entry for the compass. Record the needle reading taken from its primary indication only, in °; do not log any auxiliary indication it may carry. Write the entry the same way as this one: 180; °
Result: 50; °
